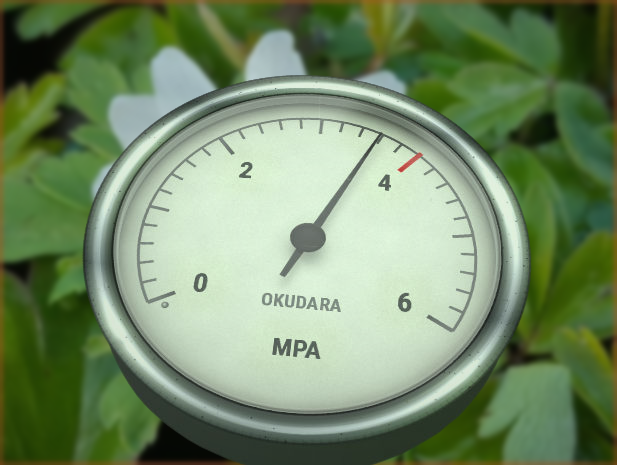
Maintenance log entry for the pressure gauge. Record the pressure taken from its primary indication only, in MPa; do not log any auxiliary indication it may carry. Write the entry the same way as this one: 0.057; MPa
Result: 3.6; MPa
